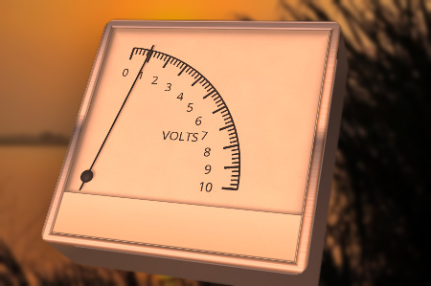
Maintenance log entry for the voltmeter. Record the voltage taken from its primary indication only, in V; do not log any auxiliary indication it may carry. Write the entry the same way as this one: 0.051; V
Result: 1; V
